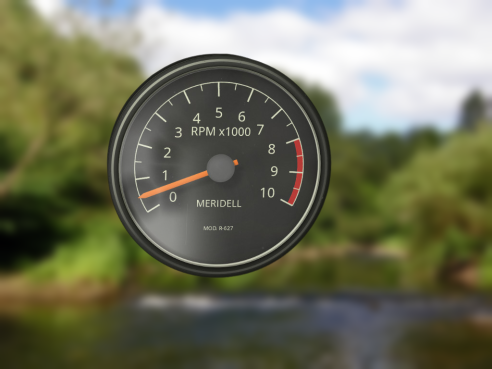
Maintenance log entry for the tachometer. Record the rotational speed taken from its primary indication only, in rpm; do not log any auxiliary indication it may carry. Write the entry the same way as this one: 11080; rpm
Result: 500; rpm
